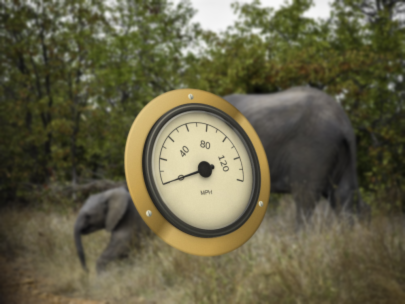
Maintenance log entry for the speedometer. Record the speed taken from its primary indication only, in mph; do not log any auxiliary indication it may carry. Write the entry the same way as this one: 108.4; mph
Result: 0; mph
